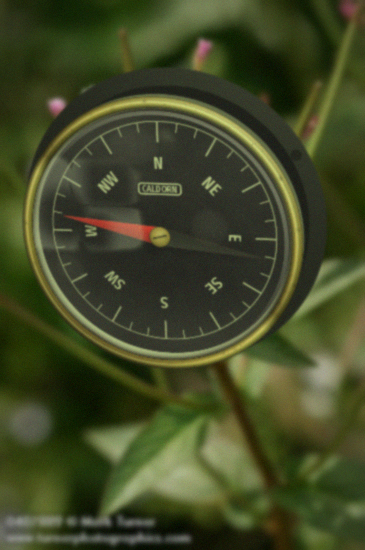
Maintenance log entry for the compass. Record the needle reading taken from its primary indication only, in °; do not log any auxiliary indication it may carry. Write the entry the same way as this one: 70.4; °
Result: 280; °
